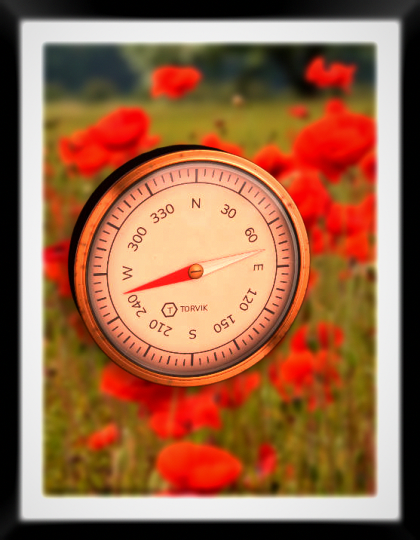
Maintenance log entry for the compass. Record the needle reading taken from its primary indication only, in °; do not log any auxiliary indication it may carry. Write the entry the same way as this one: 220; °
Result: 255; °
